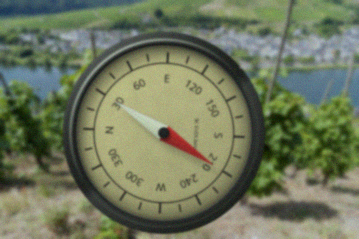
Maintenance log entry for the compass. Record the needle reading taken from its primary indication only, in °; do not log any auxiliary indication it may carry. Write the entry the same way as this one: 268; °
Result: 210; °
